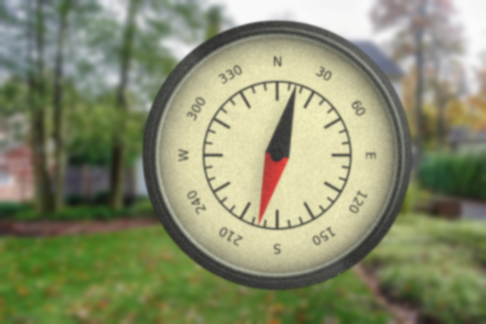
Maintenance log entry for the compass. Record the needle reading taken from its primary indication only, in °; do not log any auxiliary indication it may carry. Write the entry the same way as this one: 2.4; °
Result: 195; °
